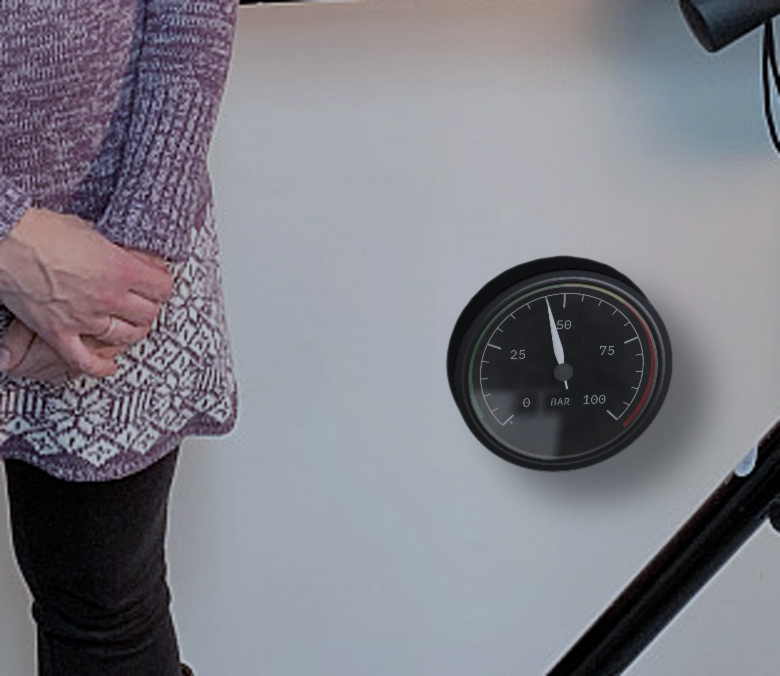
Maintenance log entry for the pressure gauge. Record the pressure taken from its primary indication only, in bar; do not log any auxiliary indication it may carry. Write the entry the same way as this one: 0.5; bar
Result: 45; bar
